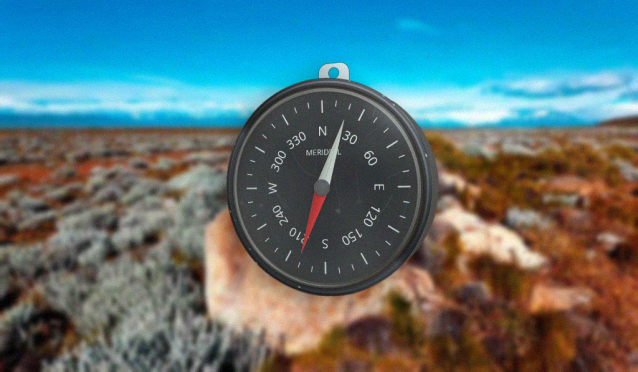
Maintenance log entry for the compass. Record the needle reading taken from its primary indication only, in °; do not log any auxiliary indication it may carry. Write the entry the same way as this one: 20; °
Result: 200; °
